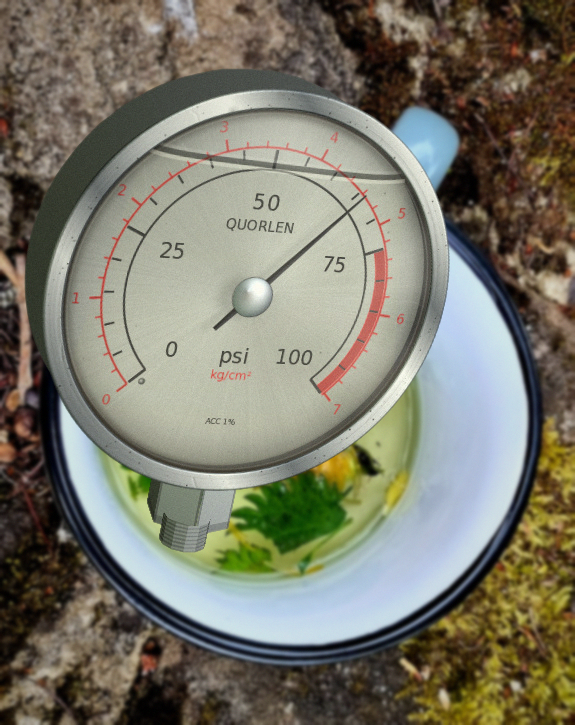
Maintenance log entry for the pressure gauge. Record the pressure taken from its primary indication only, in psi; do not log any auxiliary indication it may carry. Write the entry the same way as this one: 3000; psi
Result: 65; psi
